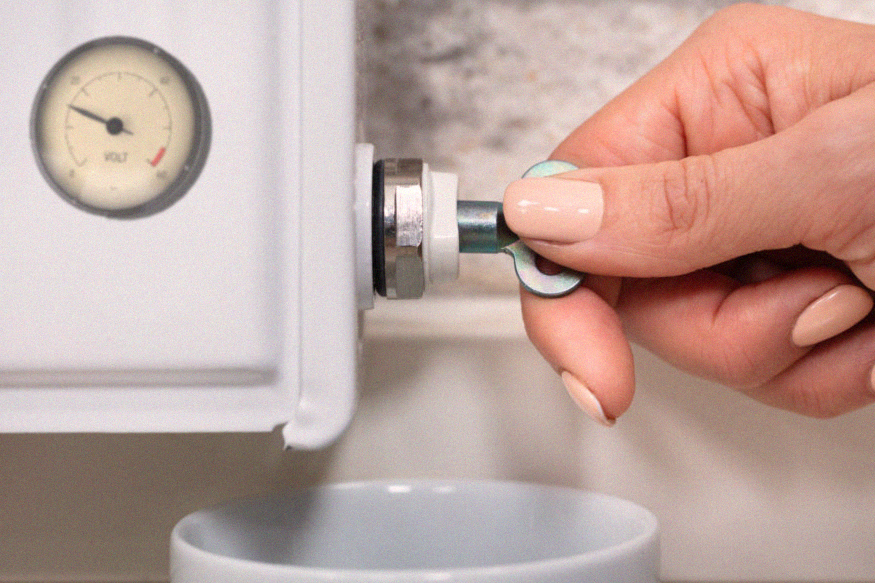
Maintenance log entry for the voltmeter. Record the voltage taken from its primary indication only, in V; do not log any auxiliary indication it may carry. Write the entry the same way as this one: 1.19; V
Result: 15; V
